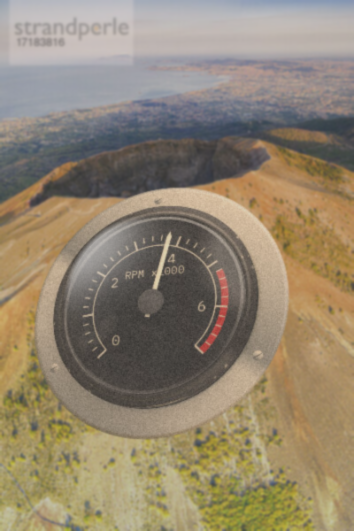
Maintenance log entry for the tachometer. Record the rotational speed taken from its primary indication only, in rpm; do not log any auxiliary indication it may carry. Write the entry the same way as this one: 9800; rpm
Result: 3800; rpm
